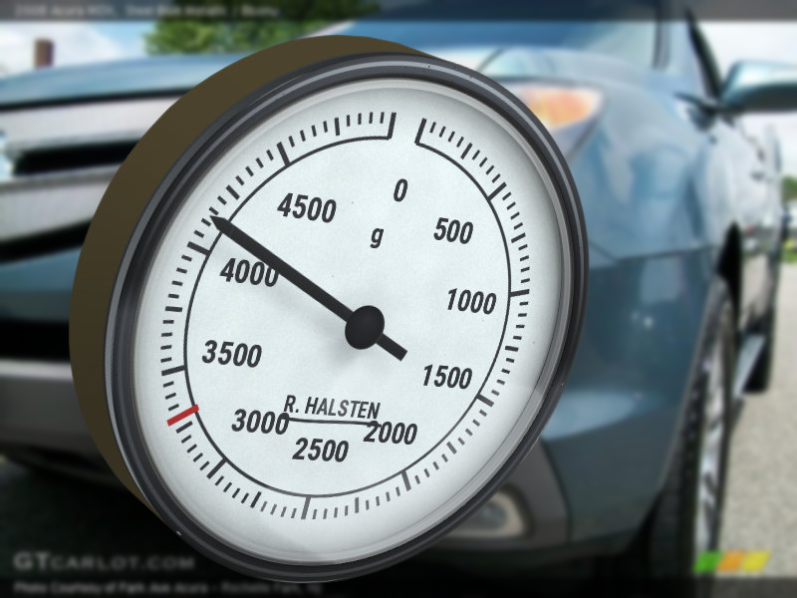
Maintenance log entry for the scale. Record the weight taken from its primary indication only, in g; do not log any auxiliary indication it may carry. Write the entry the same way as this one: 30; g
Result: 4125; g
